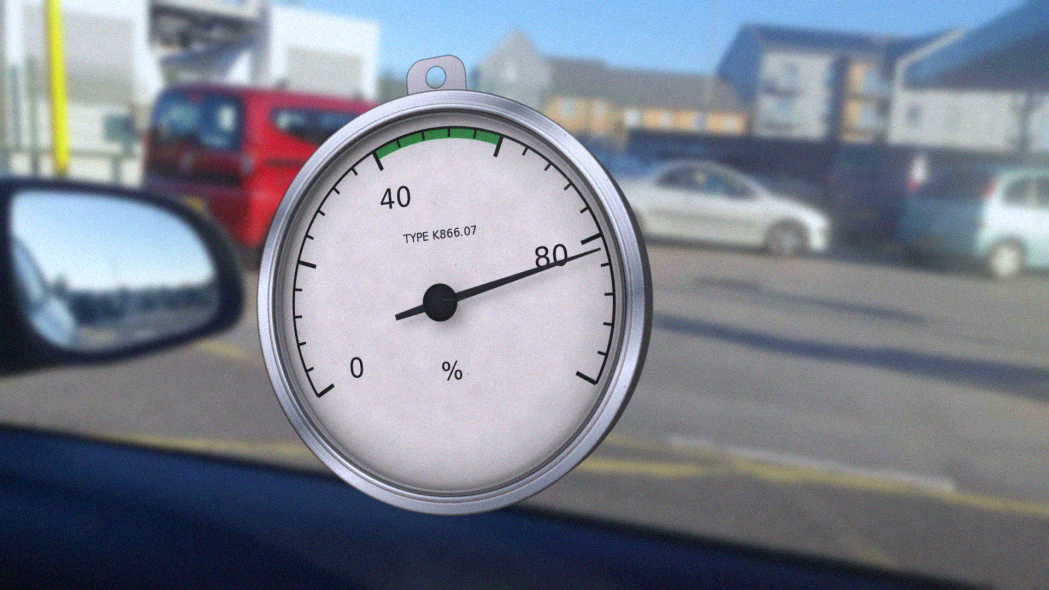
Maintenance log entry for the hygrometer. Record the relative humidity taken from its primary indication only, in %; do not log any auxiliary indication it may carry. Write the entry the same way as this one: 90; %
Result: 82; %
